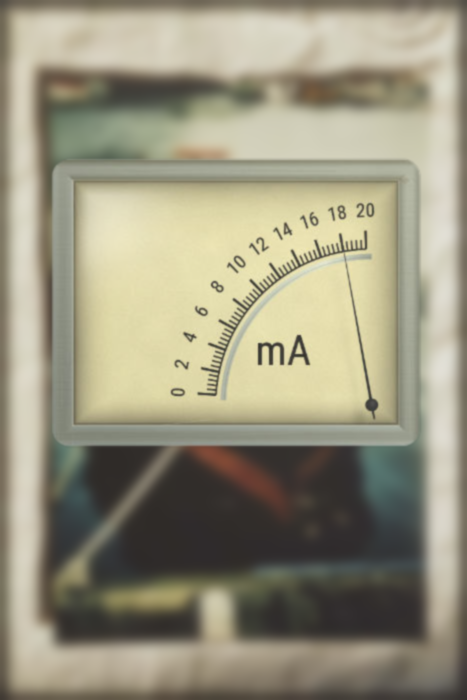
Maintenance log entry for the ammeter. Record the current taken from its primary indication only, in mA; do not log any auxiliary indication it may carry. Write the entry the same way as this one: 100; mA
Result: 18; mA
